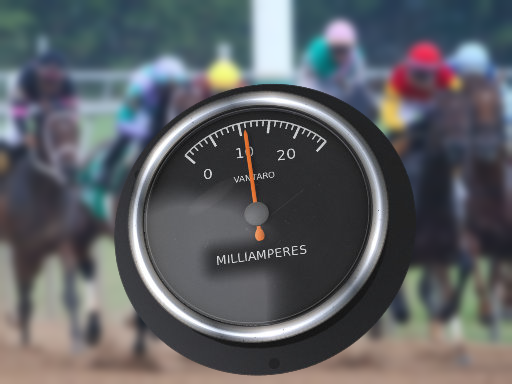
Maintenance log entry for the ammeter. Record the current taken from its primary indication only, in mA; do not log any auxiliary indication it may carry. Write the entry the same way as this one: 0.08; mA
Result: 11; mA
